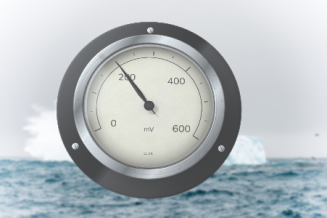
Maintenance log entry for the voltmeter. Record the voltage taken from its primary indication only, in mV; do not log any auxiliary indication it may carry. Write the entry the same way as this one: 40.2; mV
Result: 200; mV
